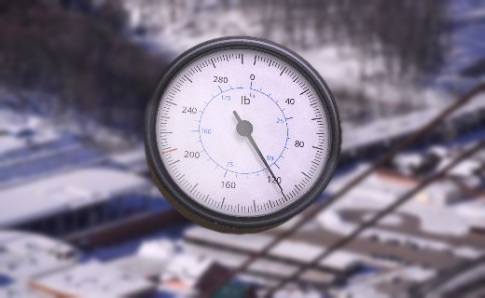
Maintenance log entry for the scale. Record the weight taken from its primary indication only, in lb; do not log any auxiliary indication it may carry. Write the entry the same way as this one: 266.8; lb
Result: 120; lb
